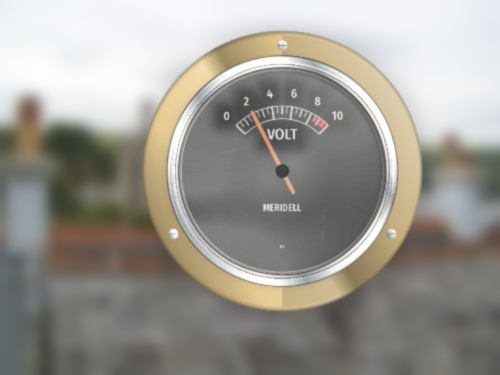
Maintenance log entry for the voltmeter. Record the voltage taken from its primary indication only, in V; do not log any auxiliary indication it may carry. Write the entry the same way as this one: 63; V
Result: 2; V
